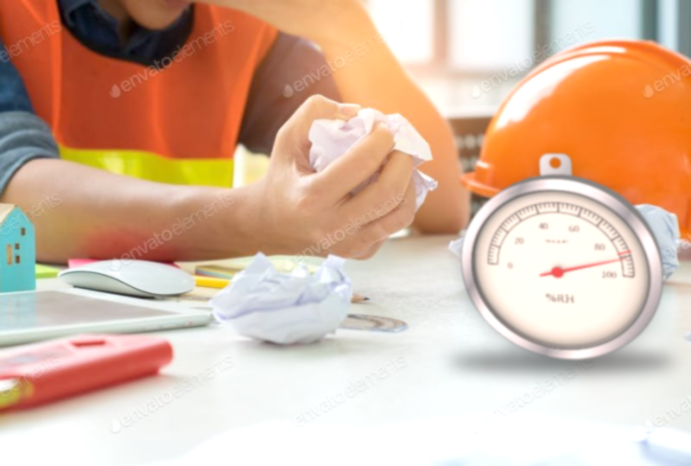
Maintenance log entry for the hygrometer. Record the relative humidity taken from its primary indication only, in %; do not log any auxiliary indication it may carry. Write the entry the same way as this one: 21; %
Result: 90; %
